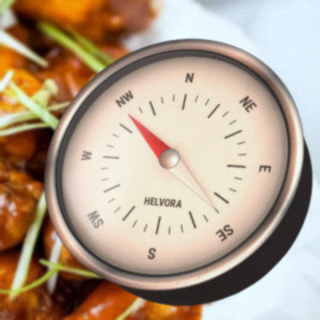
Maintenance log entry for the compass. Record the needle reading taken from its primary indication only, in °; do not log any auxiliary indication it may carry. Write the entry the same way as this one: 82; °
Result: 310; °
